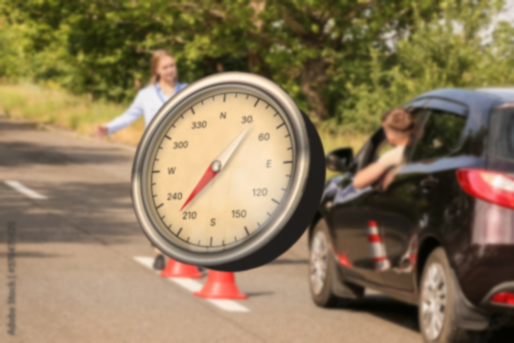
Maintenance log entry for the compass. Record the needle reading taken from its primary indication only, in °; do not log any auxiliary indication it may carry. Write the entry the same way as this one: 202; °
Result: 220; °
